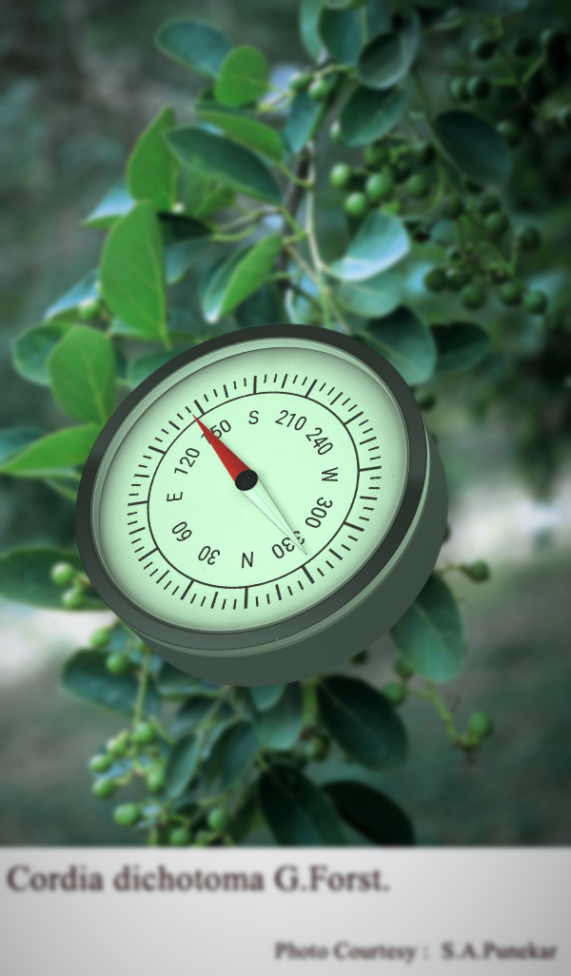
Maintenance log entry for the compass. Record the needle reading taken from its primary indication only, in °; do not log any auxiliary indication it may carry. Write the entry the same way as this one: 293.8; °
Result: 145; °
